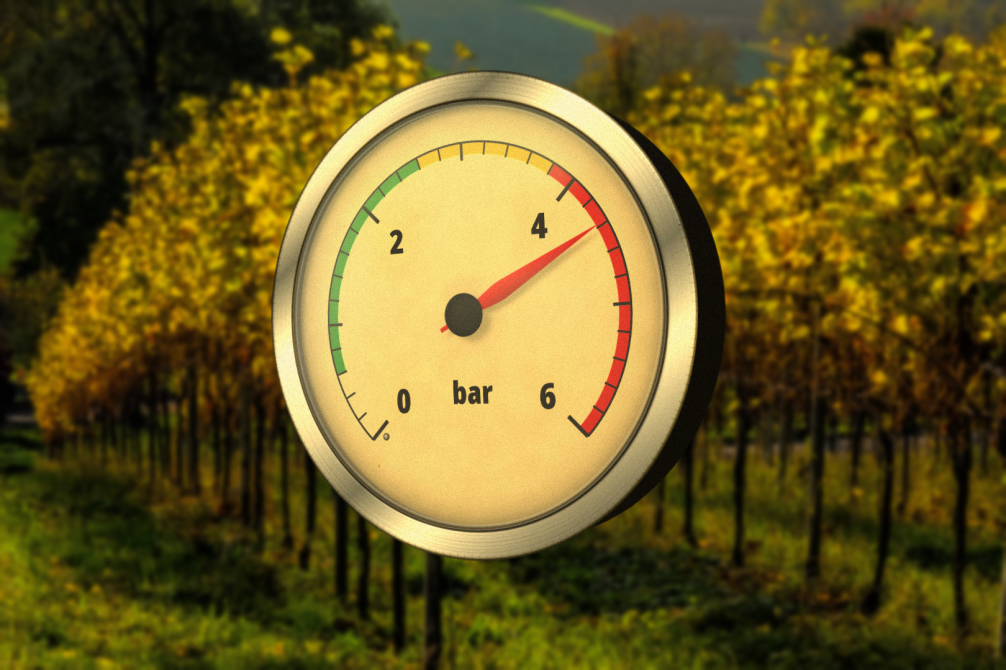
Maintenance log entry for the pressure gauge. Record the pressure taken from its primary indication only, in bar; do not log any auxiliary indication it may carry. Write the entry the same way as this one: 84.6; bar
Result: 4.4; bar
